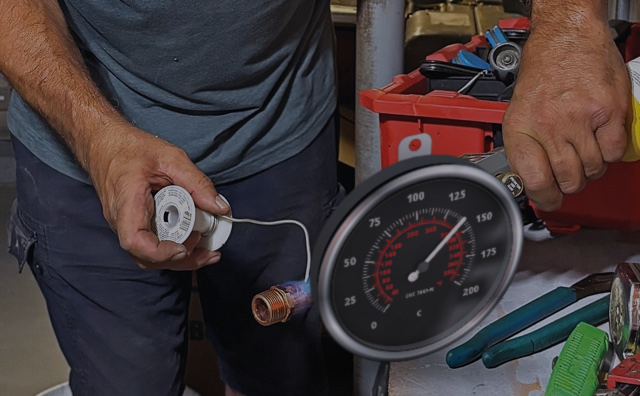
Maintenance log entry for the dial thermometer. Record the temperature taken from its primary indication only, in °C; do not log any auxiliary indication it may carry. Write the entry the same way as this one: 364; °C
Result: 137.5; °C
